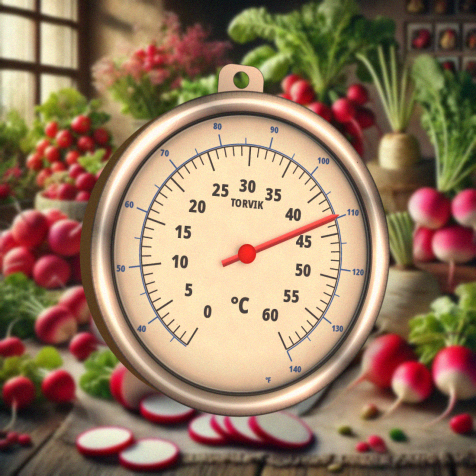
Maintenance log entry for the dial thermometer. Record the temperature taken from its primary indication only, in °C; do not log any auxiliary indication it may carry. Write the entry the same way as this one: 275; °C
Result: 43; °C
